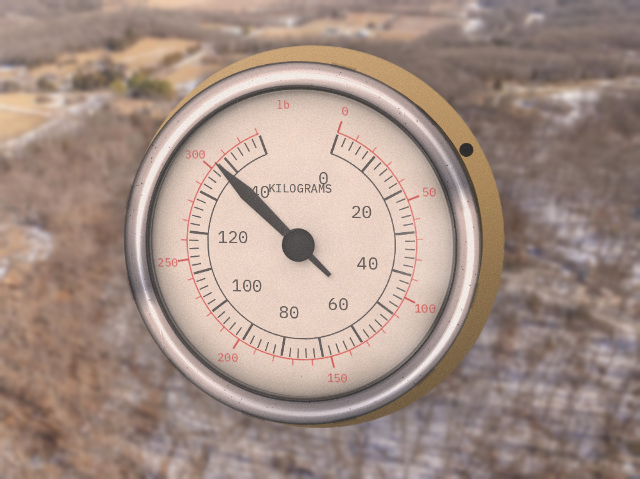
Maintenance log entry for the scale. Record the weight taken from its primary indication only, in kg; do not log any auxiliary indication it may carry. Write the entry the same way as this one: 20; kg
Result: 138; kg
